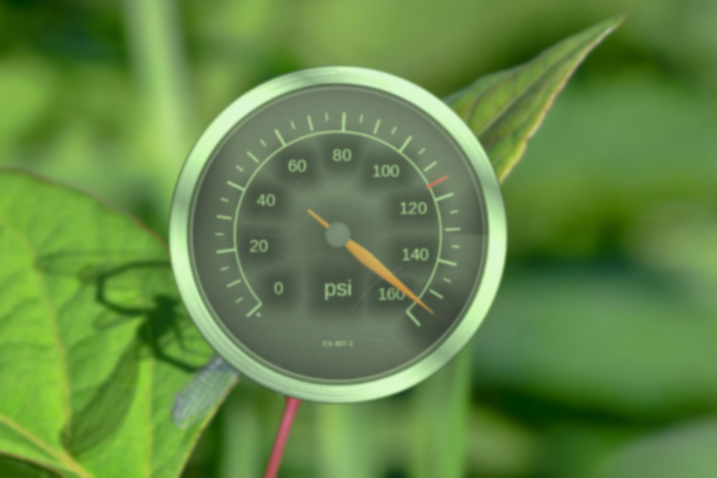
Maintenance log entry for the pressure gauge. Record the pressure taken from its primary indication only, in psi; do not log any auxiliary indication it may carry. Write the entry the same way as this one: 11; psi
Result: 155; psi
